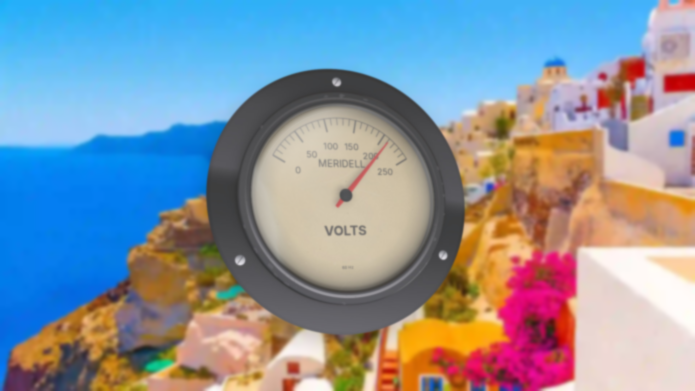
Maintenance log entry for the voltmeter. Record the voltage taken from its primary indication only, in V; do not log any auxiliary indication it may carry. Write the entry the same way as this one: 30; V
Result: 210; V
